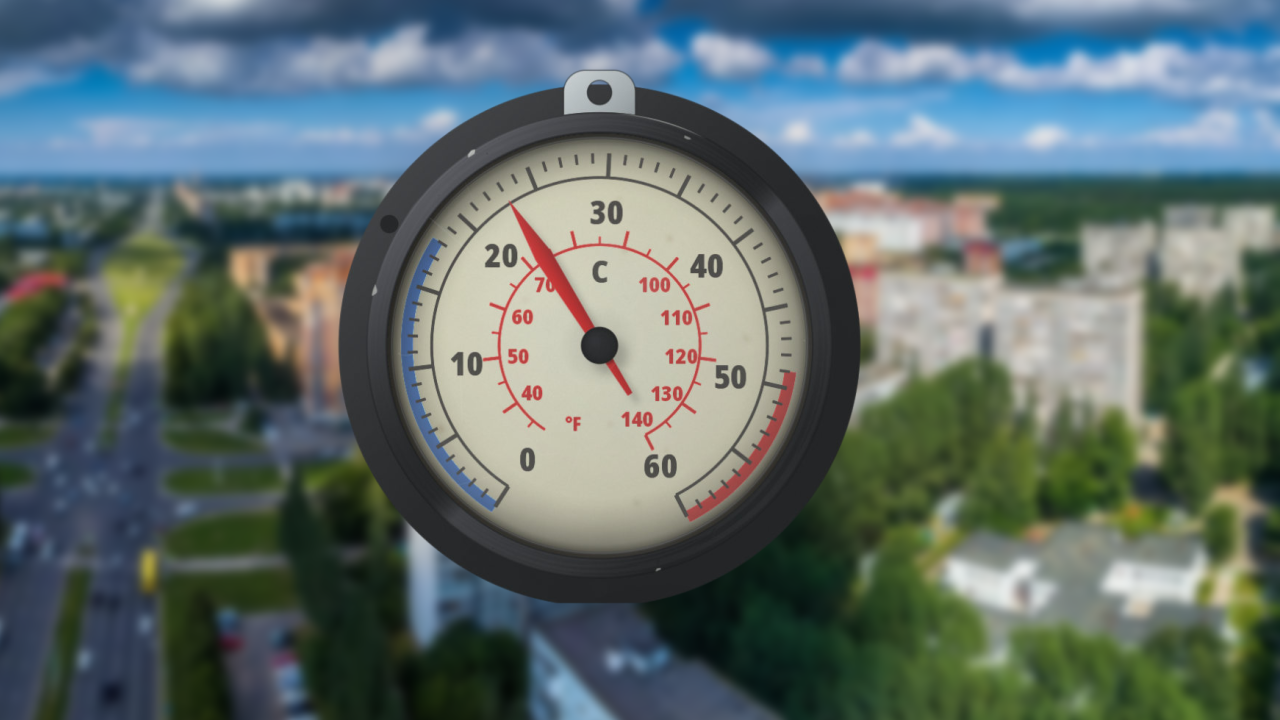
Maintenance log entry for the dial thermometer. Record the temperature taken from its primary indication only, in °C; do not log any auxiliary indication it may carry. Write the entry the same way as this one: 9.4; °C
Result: 23; °C
